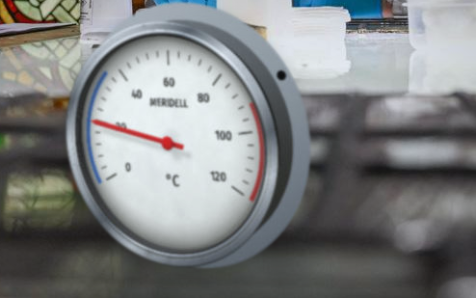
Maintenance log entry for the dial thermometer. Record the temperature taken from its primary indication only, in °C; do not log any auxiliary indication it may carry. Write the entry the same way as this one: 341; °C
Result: 20; °C
